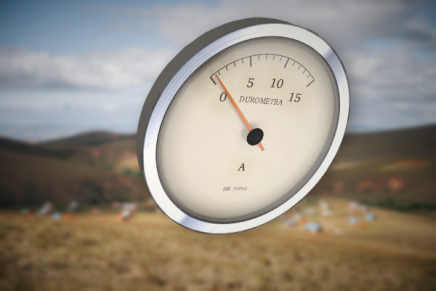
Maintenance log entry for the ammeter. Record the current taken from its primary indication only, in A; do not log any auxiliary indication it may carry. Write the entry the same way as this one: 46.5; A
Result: 0.5; A
